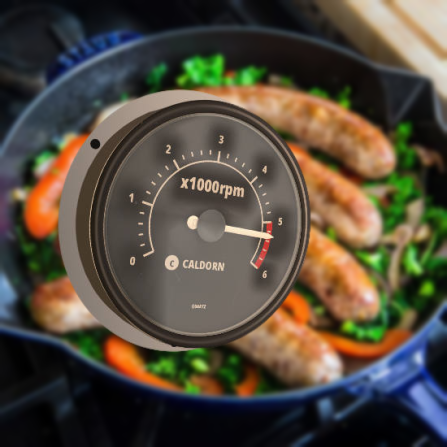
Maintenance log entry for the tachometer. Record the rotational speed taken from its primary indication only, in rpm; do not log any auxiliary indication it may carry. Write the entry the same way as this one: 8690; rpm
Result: 5300; rpm
